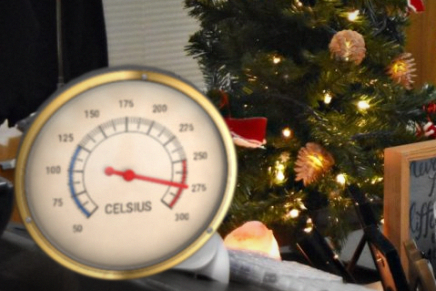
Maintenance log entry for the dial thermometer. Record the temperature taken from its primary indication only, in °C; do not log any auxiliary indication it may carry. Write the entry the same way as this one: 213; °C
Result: 275; °C
